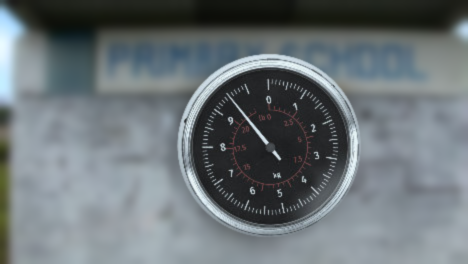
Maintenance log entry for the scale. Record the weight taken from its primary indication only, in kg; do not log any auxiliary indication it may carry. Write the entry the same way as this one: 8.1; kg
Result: 9.5; kg
